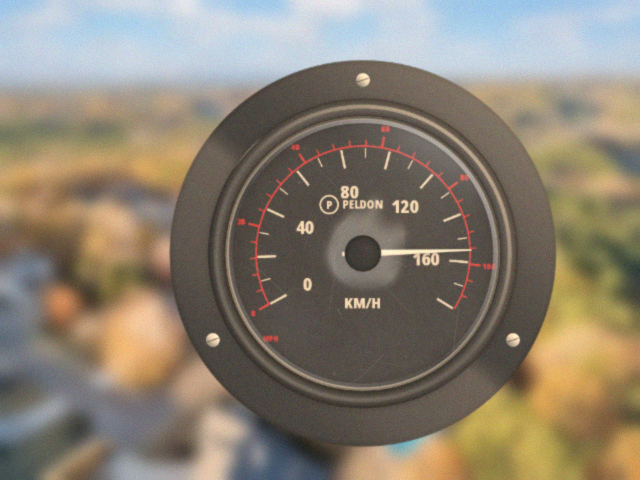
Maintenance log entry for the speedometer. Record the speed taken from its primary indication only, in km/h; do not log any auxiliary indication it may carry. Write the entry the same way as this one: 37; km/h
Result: 155; km/h
